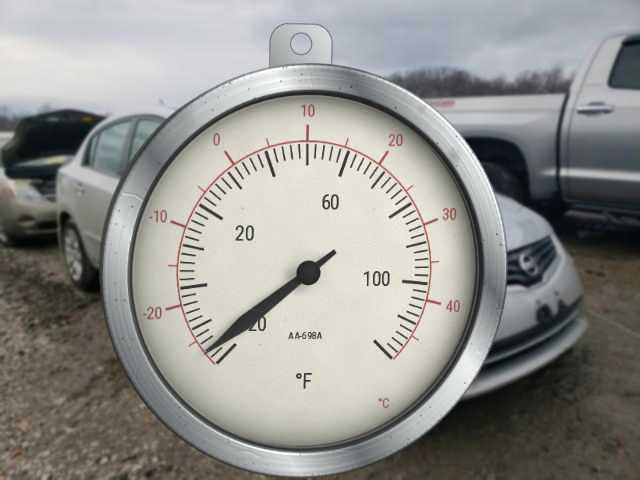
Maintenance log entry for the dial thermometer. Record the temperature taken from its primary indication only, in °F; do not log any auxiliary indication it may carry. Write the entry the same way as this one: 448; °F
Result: -16; °F
